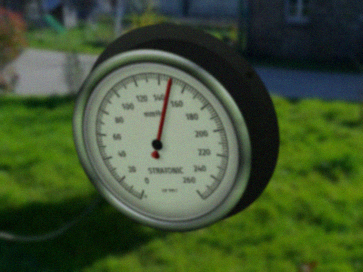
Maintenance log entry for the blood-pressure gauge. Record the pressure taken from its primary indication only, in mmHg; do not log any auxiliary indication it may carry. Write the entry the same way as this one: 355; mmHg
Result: 150; mmHg
